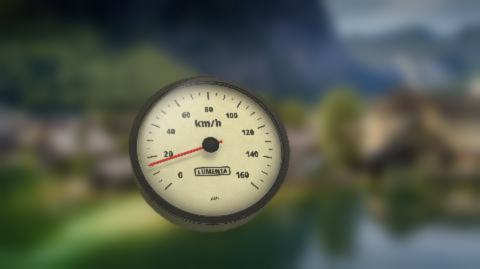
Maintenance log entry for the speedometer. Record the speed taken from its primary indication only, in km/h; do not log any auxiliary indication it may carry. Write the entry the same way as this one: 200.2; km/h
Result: 15; km/h
